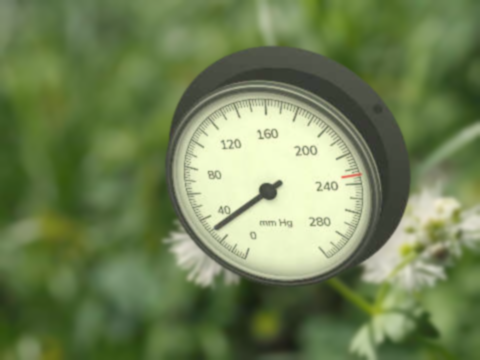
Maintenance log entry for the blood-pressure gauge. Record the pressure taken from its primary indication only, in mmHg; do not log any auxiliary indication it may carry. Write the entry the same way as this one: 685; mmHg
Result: 30; mmHg
